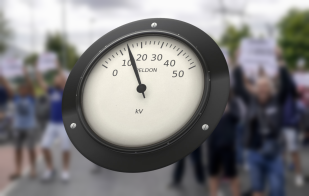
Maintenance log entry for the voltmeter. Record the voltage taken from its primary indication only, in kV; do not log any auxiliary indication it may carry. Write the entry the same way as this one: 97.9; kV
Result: 14; kV
